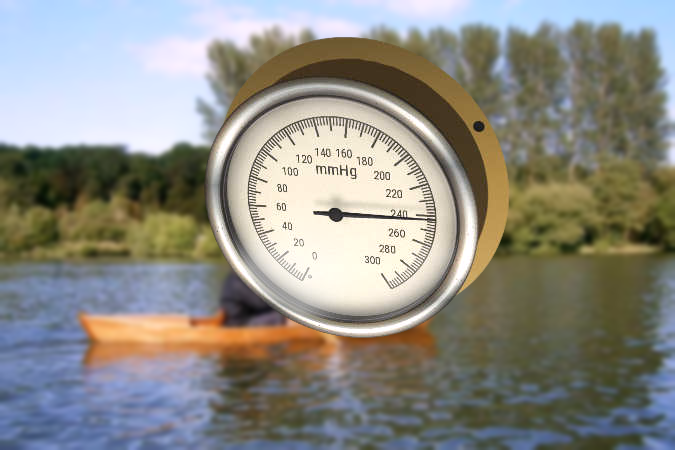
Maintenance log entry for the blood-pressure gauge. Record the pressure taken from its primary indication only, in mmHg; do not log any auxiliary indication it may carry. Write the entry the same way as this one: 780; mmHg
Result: 240; mmHg
